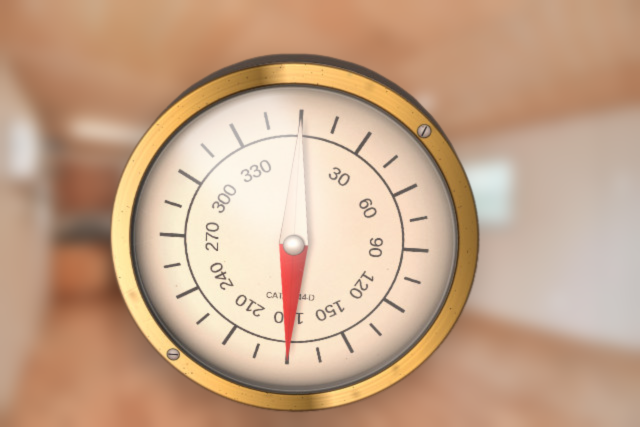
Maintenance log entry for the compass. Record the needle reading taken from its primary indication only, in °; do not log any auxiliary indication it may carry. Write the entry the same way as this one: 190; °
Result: 180; °
